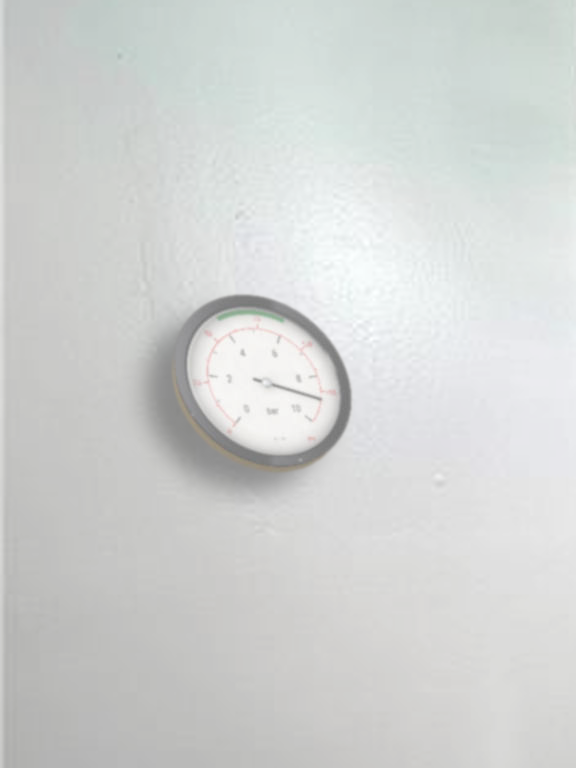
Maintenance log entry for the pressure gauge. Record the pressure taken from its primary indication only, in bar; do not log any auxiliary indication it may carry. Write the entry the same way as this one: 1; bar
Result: 9; bar
